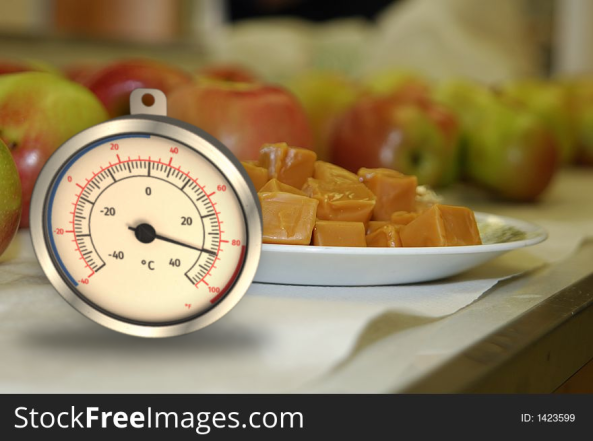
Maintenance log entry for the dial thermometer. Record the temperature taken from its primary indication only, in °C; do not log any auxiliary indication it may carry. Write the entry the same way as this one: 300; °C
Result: 30; °C
